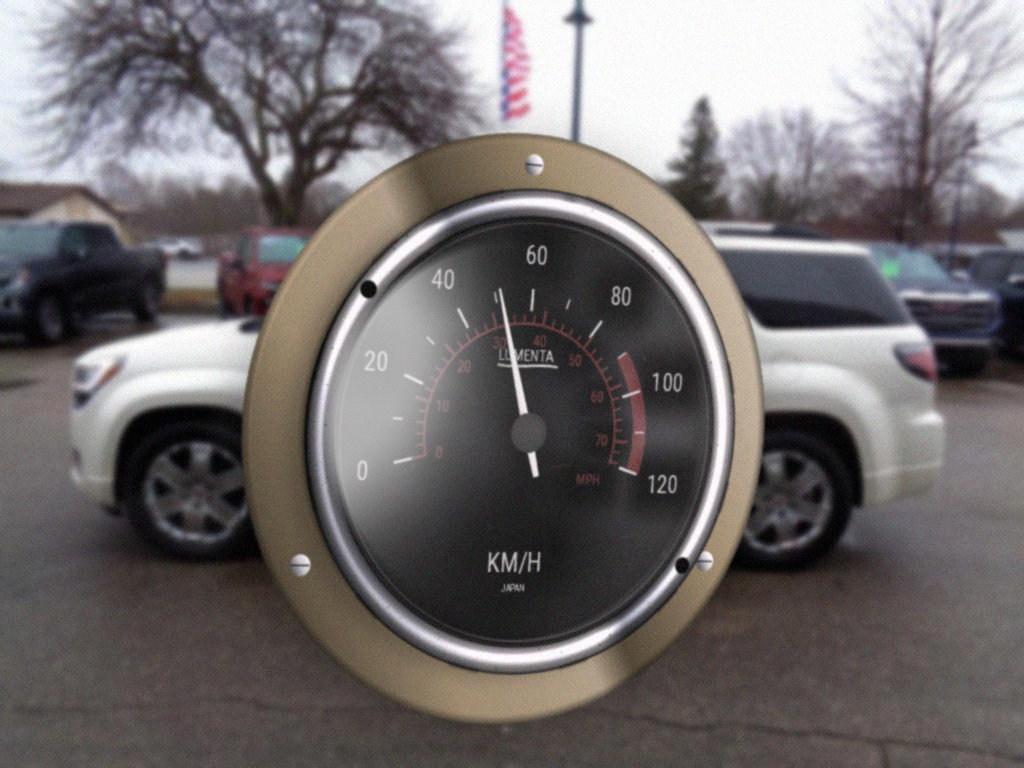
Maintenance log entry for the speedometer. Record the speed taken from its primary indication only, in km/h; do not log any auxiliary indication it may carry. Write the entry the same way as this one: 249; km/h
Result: 50; km/h
